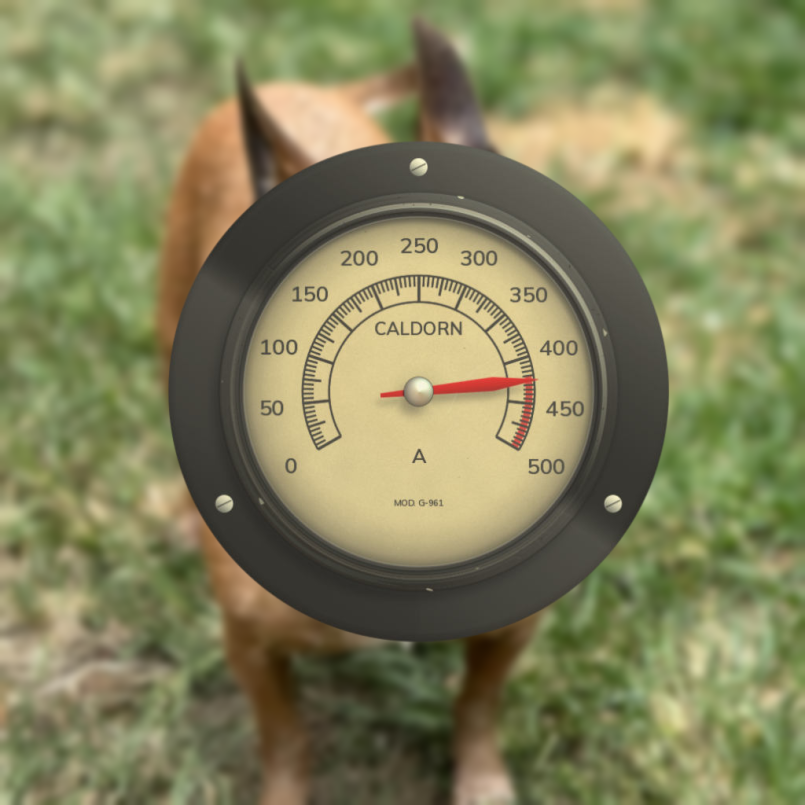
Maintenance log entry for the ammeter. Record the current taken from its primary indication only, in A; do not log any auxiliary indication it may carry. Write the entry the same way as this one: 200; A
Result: 425; A
